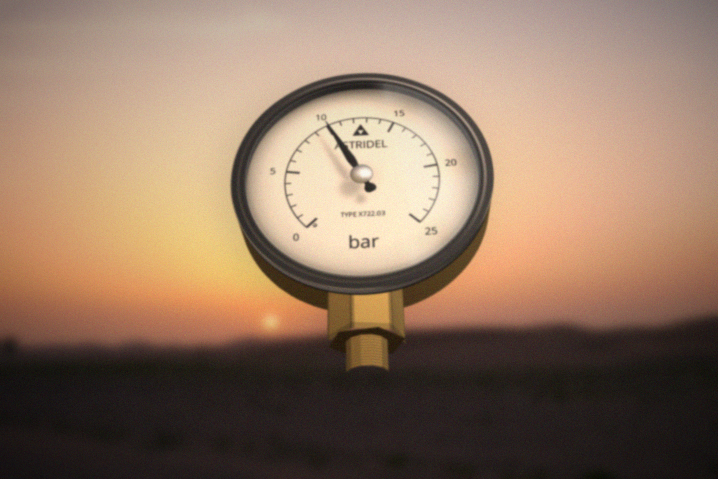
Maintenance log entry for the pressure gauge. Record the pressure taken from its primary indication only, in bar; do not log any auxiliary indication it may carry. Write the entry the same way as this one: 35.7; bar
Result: 10; bar
